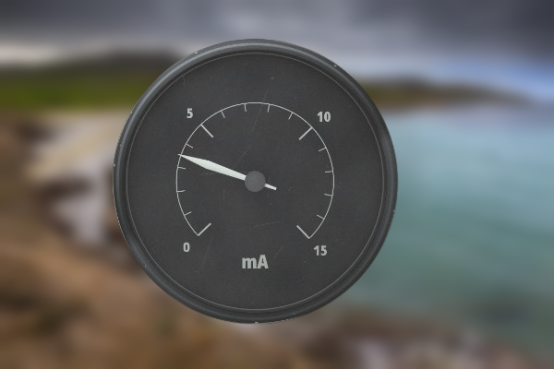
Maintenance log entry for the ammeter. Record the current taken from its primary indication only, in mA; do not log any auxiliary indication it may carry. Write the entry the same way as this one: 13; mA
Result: 3.5; mA
